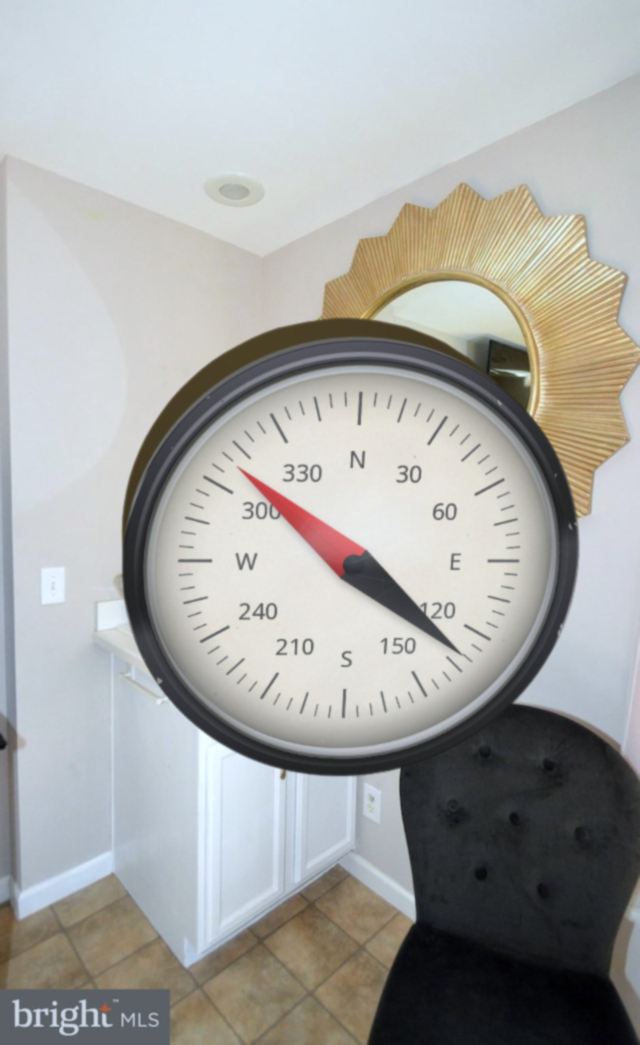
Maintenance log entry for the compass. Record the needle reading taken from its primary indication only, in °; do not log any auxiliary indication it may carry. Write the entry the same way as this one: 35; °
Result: 310; °
